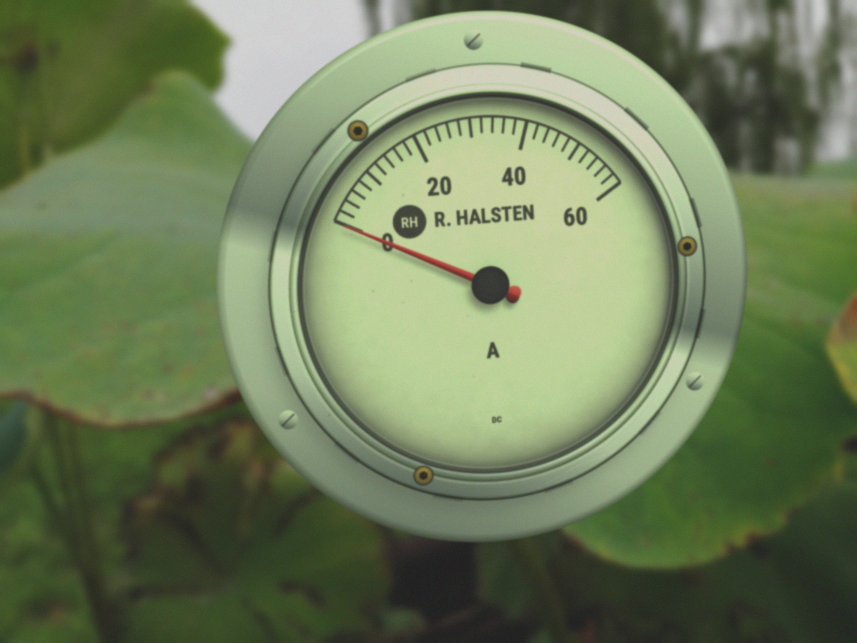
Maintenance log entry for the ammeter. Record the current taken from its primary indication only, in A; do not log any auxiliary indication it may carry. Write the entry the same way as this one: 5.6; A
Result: 0; A
